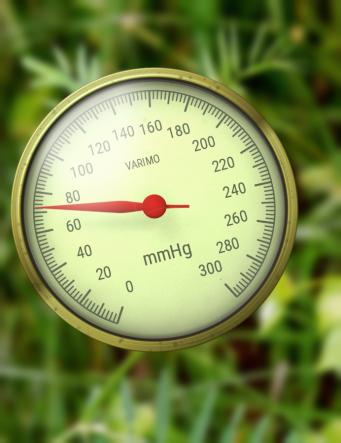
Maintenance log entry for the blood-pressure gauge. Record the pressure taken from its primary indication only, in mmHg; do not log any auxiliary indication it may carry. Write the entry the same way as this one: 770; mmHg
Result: 72; mmHg
